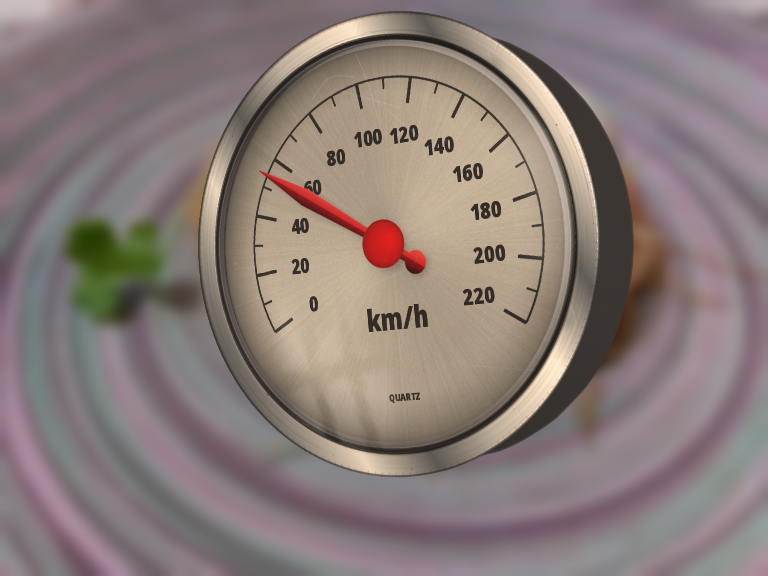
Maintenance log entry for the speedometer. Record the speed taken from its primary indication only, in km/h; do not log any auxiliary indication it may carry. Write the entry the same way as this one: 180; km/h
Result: 55; km/h
